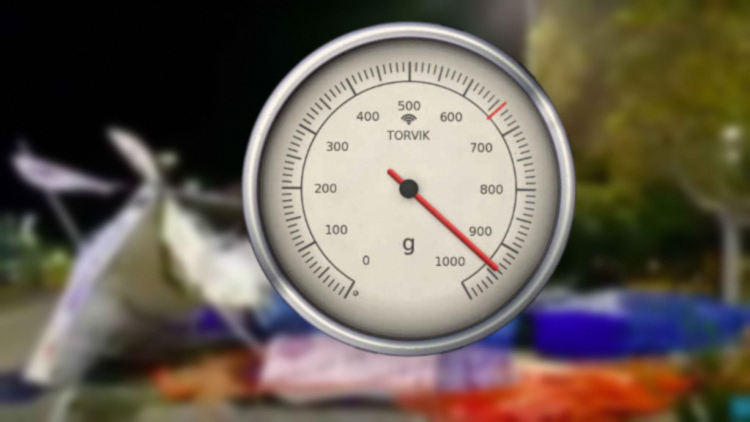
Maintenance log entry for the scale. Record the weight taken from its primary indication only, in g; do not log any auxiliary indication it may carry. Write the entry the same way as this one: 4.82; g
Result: 940; g
